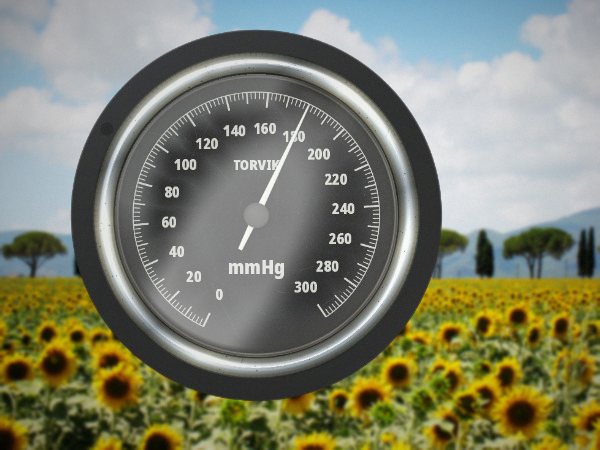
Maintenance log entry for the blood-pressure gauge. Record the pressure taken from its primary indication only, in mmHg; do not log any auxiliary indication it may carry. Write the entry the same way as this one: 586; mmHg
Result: 180; mmHg
